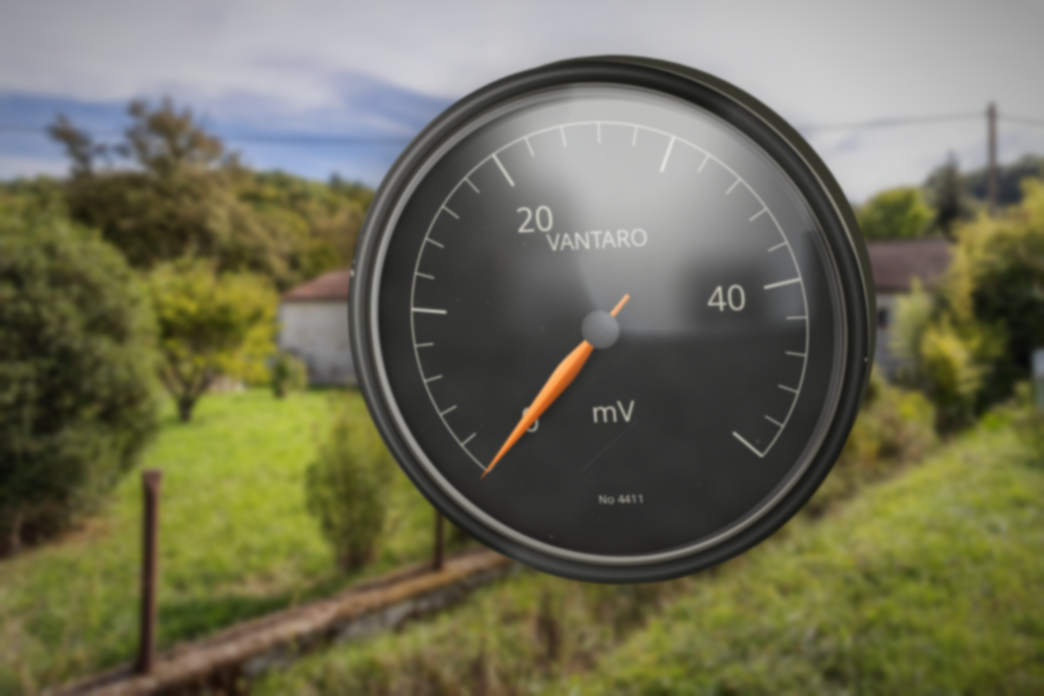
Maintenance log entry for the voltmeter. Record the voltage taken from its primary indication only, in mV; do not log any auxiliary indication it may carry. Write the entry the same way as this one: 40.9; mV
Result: 0; mV
